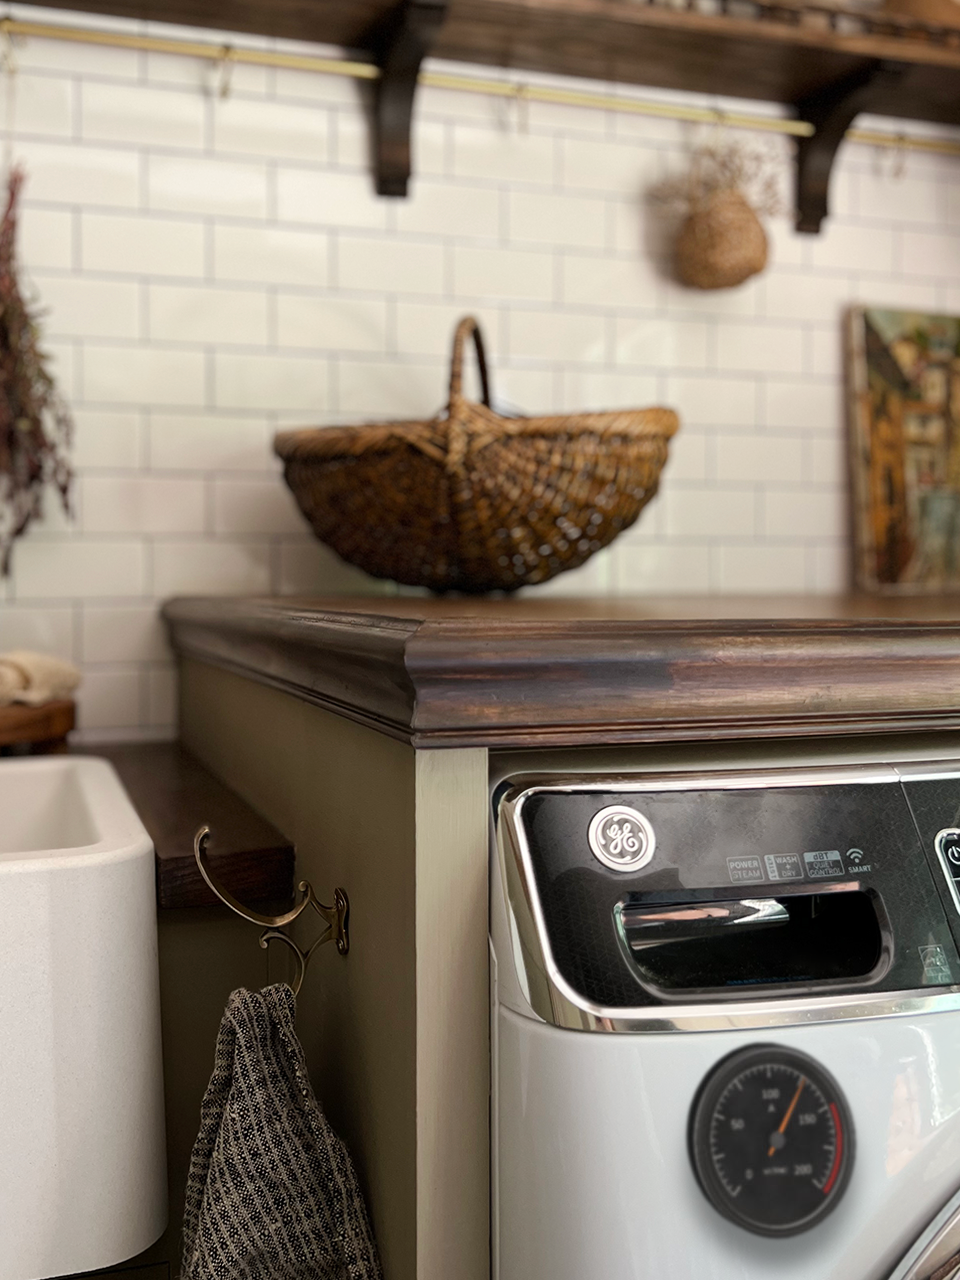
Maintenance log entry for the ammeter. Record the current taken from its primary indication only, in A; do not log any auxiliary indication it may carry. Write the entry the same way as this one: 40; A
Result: 125; A
